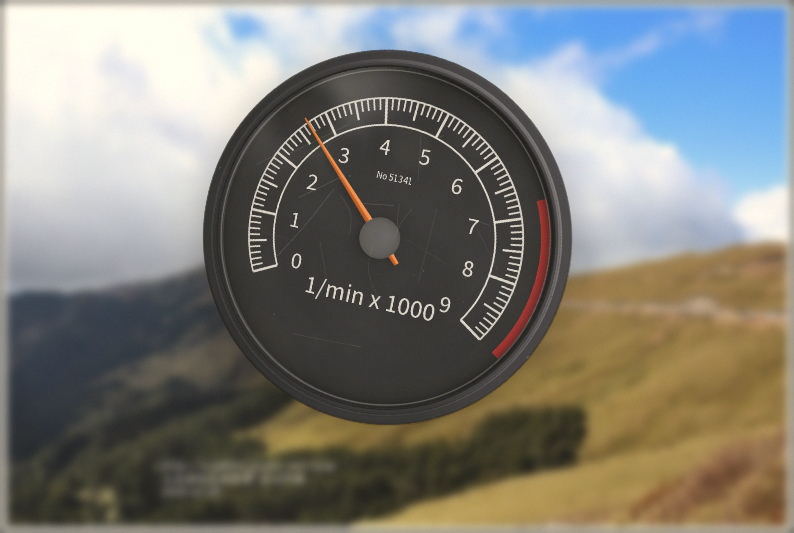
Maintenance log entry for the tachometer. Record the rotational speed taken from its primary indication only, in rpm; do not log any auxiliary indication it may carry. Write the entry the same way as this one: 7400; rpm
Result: 2700; rpm
